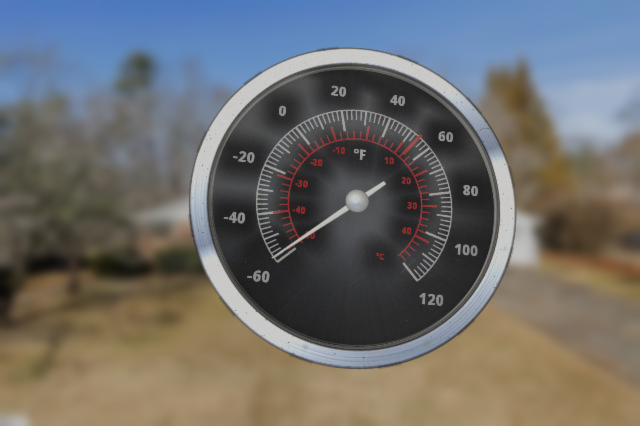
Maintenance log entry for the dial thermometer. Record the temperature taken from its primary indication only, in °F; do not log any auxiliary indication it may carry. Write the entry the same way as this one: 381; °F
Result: -58; °F
